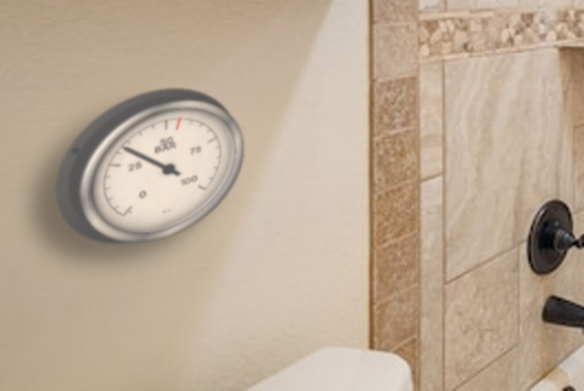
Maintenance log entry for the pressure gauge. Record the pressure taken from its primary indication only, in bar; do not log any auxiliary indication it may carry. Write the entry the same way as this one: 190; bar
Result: 32.5; bar
